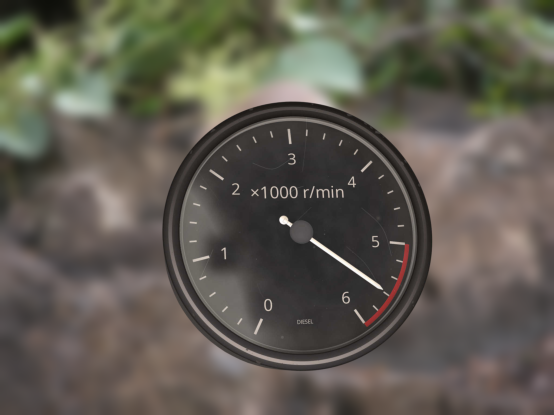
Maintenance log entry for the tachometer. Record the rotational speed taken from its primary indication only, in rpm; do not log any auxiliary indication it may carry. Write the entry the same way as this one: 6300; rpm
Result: 5600; rpm
